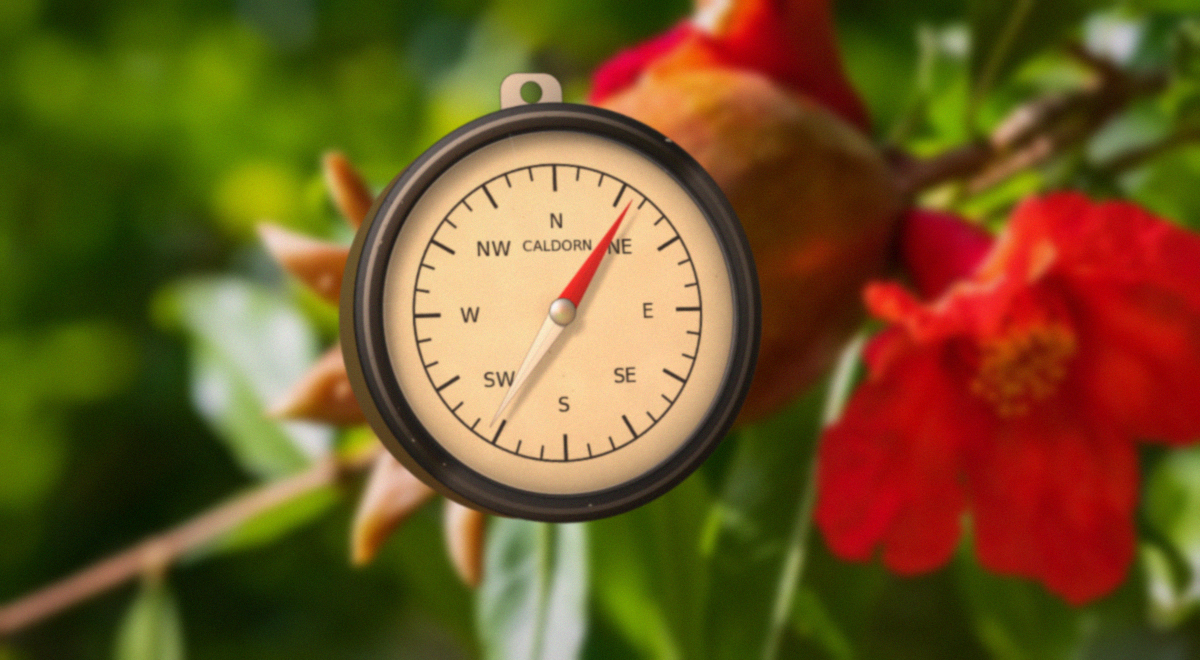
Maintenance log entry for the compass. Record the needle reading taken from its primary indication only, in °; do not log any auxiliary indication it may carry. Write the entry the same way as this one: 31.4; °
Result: 35; °
